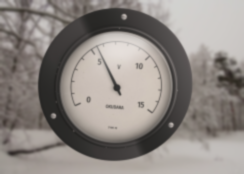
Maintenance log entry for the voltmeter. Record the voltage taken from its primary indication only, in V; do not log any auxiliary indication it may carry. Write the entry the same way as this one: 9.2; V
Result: 5.5; V
